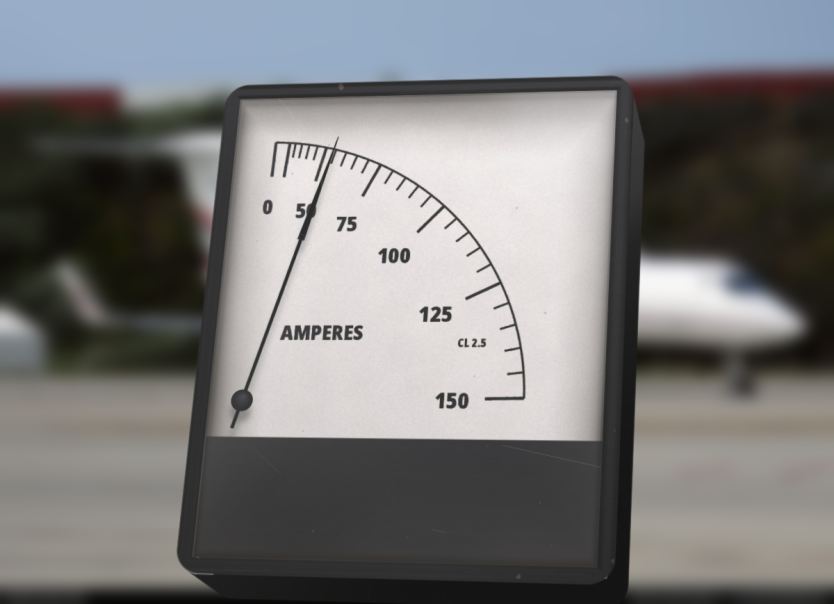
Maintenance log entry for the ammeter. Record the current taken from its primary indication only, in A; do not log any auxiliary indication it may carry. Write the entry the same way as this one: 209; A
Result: 55; A
